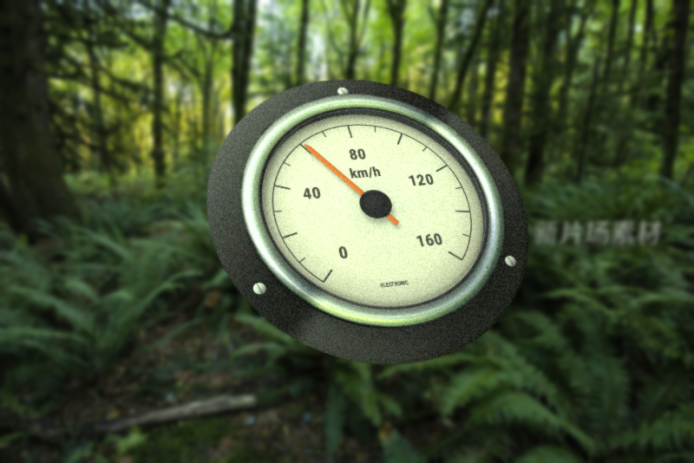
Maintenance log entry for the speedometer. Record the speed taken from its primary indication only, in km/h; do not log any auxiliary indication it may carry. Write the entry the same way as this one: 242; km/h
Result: 60; km/h
